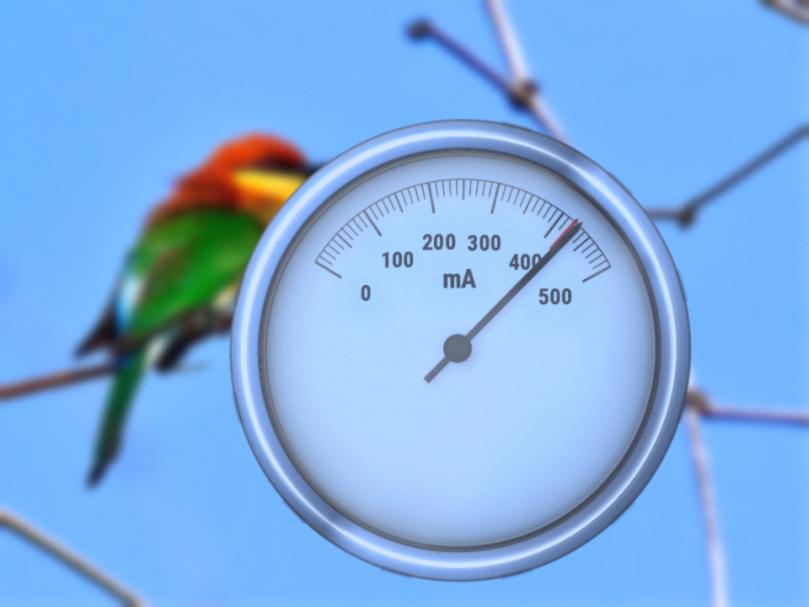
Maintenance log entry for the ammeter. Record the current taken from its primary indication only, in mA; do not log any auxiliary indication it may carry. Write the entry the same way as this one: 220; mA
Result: 430; mA
